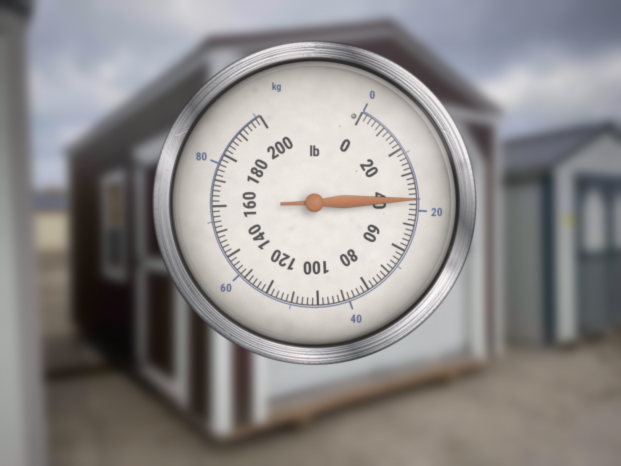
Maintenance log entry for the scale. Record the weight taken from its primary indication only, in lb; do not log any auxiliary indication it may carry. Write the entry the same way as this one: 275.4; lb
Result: 40; lb
